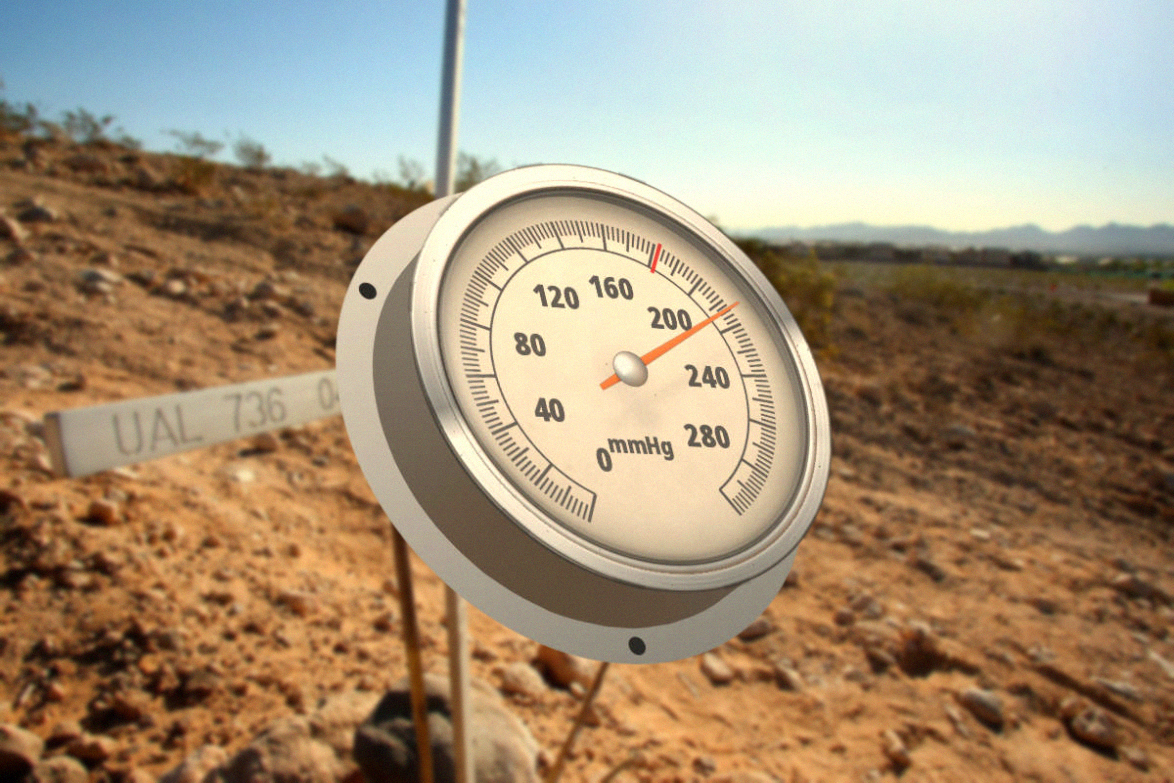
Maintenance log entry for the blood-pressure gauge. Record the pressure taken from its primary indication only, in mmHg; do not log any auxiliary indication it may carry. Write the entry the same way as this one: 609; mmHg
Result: 214; mmHg
